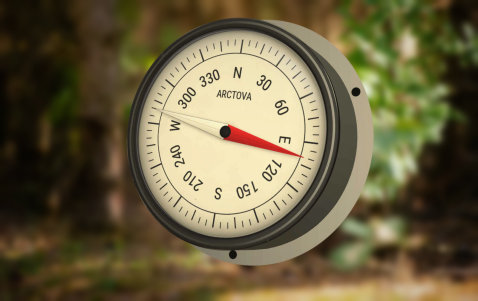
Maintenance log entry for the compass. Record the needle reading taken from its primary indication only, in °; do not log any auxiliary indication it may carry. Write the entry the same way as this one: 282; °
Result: 100; °
